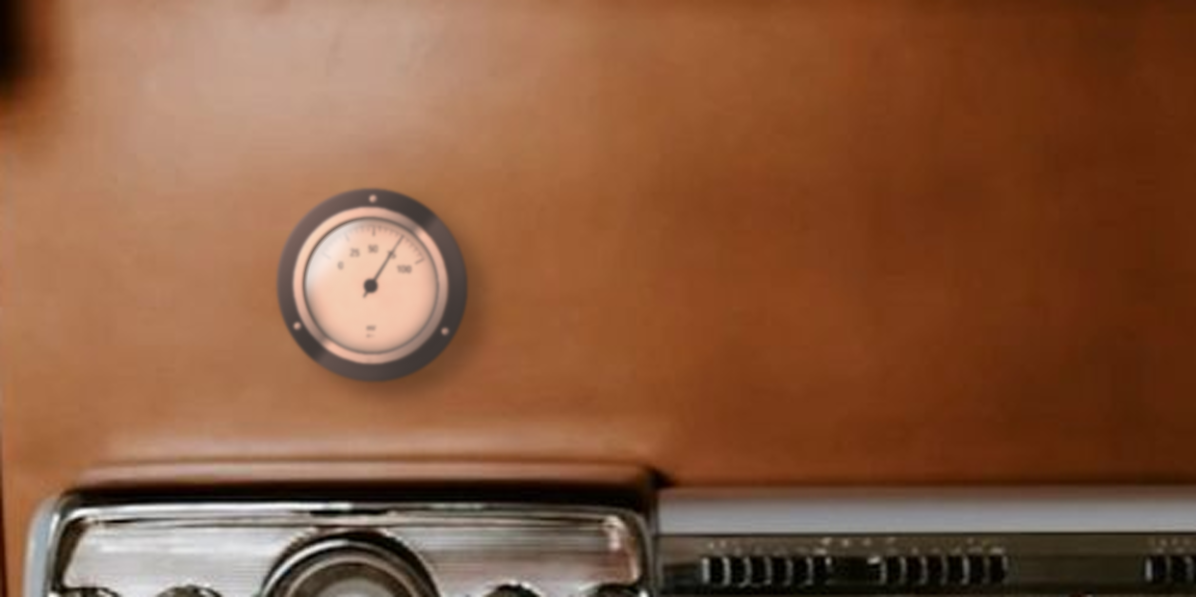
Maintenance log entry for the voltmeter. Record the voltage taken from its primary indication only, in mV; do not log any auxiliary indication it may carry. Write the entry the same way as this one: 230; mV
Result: 75; mV
